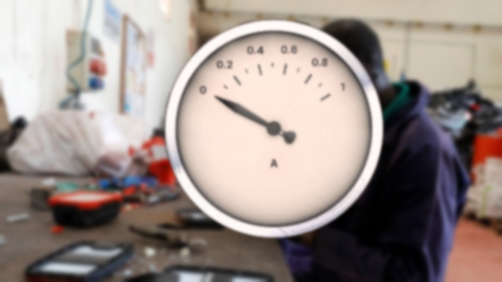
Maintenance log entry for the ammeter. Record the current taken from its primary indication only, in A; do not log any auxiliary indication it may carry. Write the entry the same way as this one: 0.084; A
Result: 0; A
